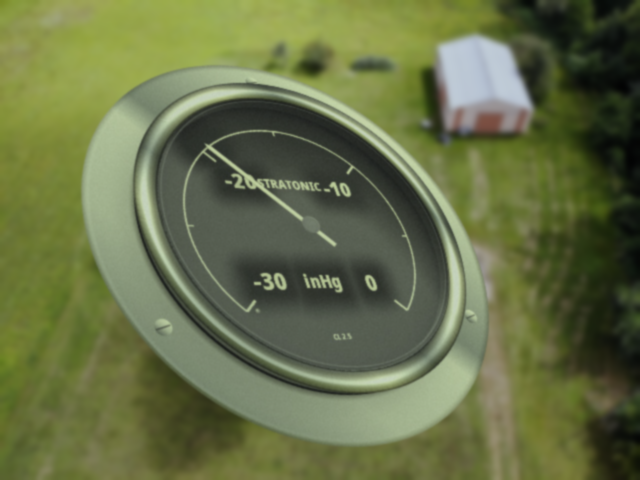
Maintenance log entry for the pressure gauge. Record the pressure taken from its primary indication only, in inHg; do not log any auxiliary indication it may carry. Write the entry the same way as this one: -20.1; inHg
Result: -20; inHg
